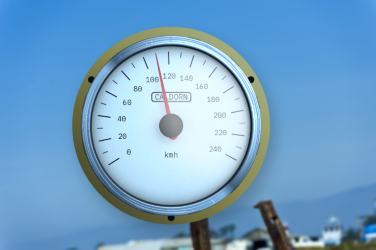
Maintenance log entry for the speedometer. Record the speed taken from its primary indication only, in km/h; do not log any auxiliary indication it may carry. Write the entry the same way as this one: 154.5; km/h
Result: 110; km/h
